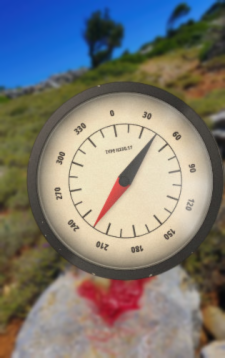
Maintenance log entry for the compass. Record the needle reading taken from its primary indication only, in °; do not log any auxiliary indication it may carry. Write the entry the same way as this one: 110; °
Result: 225; °
